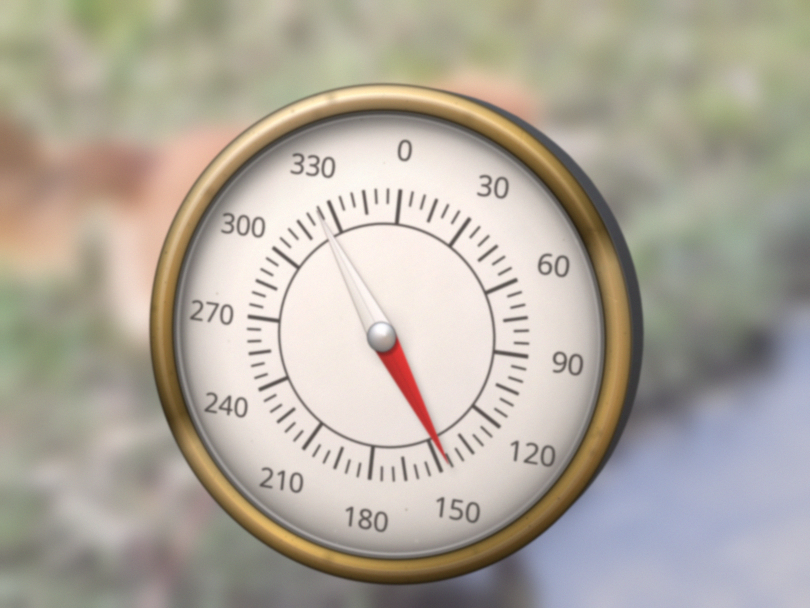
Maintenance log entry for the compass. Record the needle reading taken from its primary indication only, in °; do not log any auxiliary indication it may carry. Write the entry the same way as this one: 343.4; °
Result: 145; °
